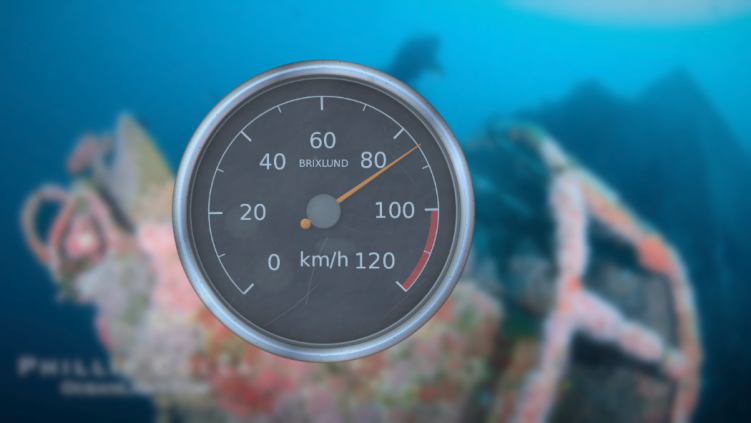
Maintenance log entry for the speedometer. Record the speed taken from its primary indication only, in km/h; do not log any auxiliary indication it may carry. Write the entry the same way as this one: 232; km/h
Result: 85; km/h
